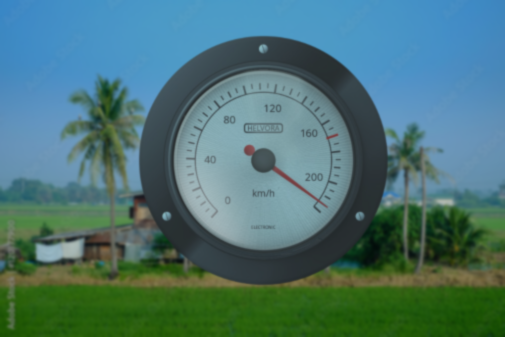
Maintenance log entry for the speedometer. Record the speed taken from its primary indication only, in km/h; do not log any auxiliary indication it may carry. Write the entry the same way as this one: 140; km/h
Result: 215; km/h
